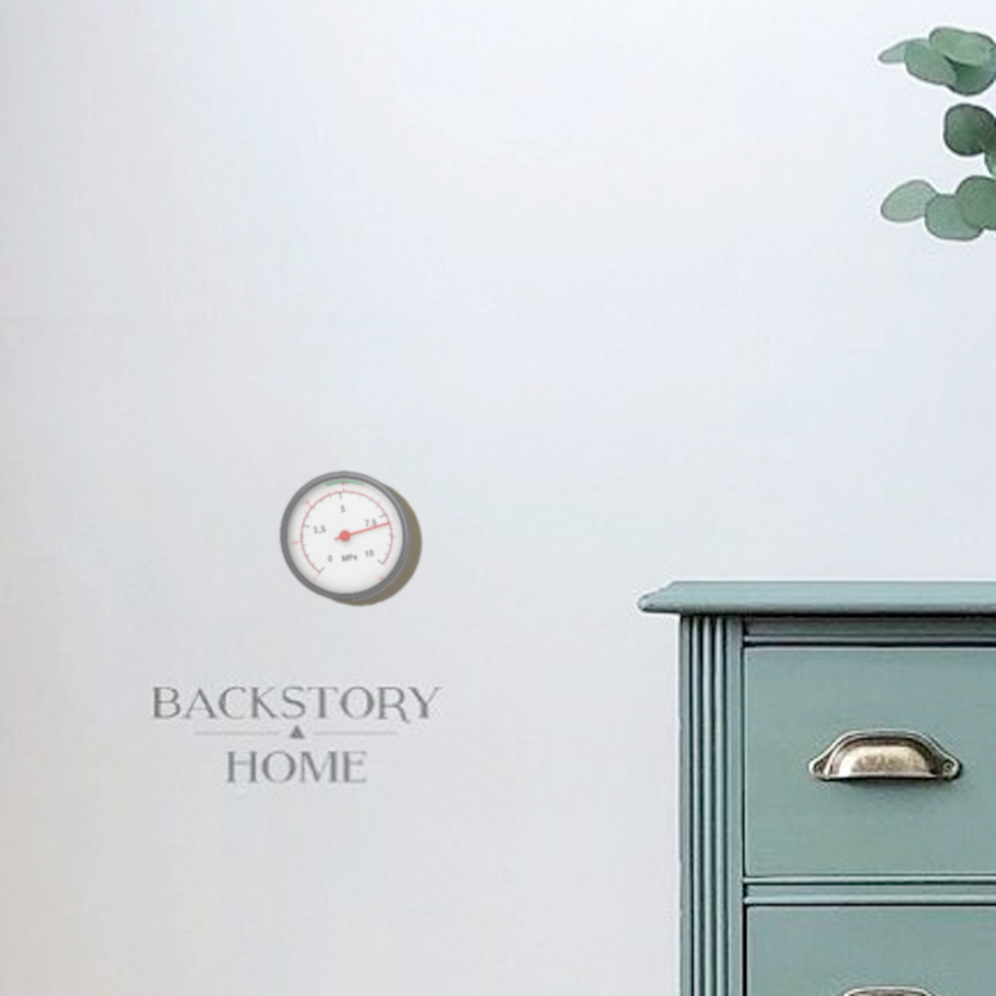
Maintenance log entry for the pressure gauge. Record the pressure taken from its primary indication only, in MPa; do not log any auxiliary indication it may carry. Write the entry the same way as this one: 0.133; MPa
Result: 8; MPa
